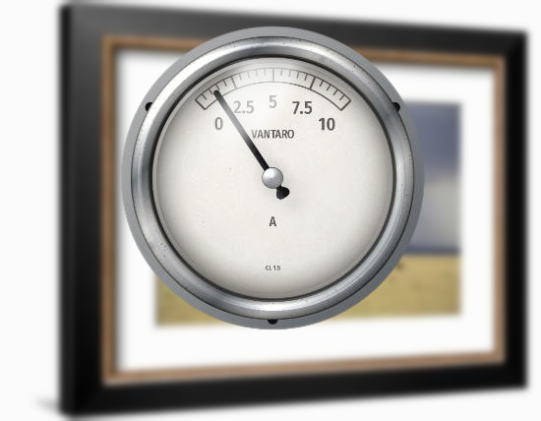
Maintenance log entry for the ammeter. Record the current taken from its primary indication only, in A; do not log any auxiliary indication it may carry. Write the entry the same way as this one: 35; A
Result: 1.25; A
